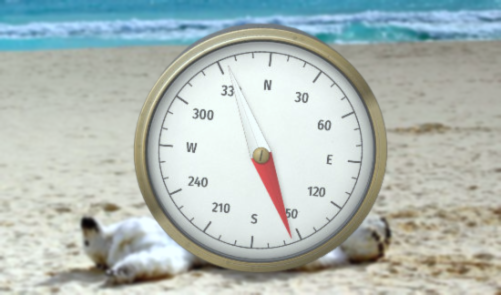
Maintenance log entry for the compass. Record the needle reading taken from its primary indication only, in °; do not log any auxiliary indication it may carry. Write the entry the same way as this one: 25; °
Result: 155; °
